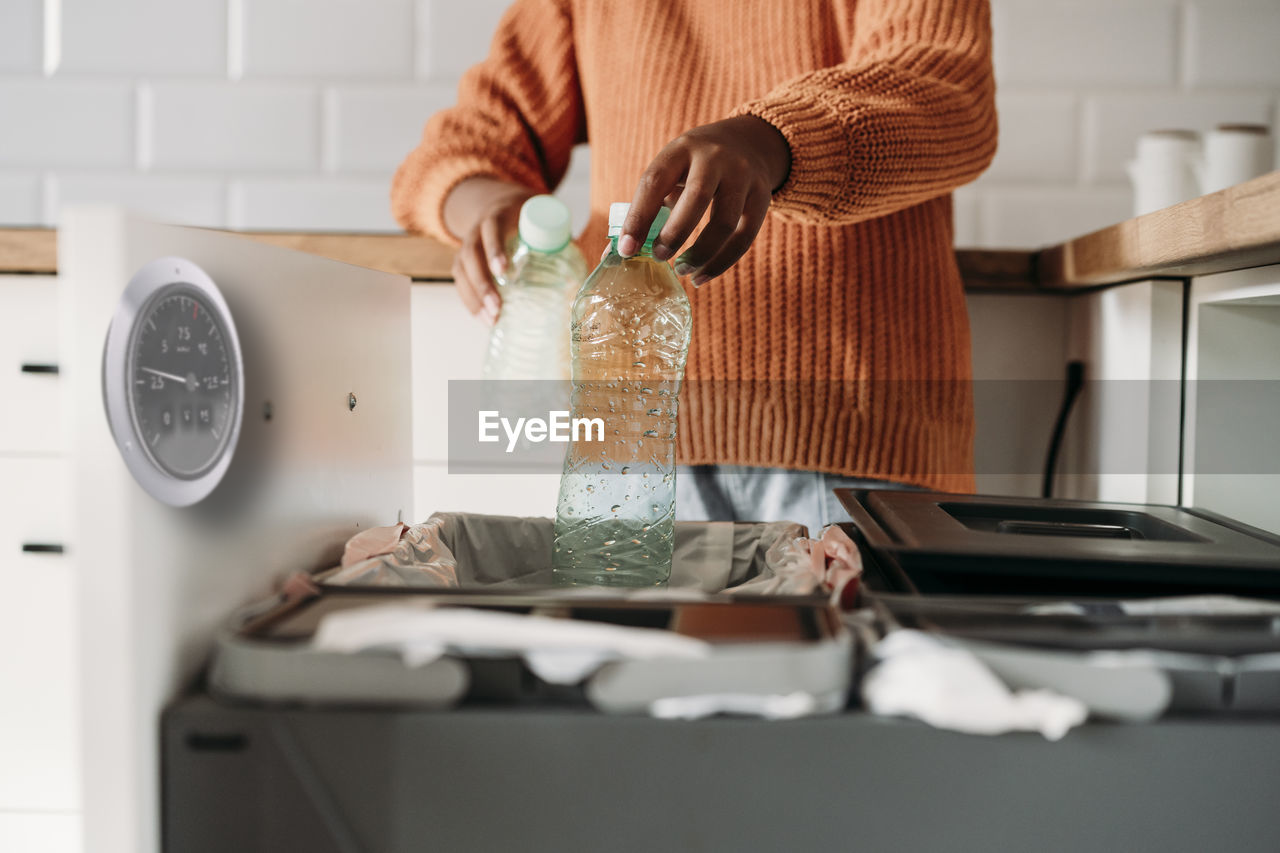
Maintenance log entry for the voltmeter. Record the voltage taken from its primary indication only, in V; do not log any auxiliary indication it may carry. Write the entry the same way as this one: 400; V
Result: 3; V
